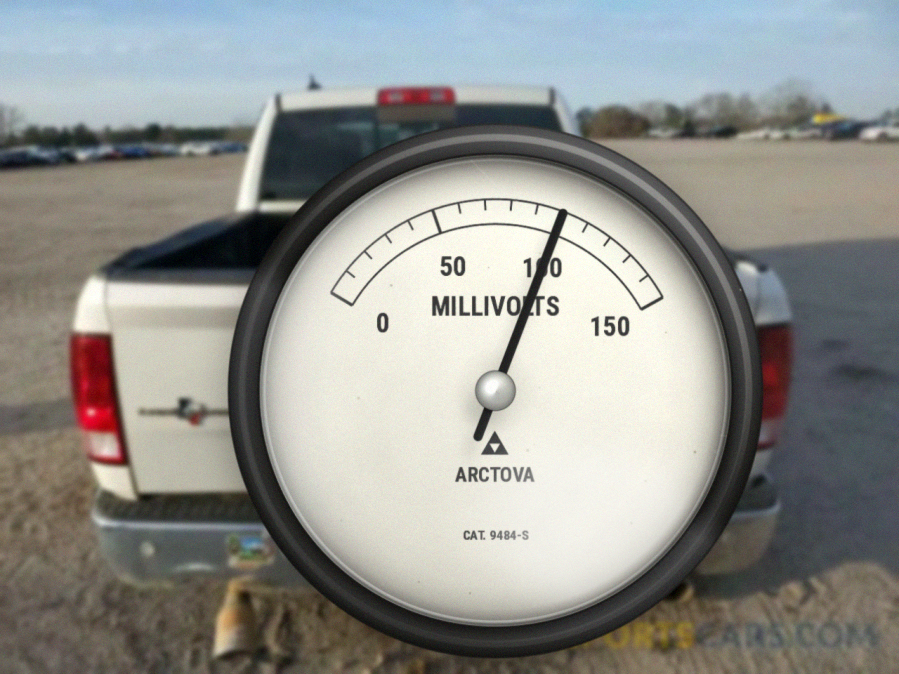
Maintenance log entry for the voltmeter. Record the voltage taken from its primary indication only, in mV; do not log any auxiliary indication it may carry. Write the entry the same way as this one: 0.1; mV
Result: 100; mV
